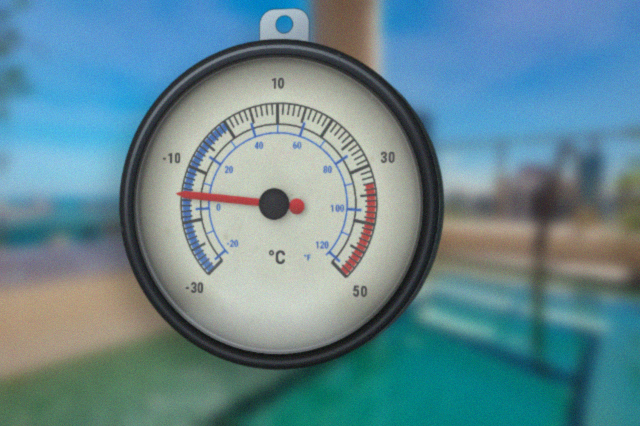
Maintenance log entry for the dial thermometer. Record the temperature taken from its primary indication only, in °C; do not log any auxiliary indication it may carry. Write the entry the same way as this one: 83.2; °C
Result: -15; °C
